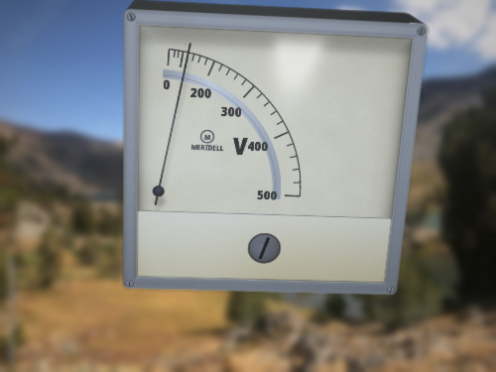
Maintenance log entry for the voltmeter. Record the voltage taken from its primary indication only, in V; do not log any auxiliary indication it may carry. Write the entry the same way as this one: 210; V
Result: 120; V
